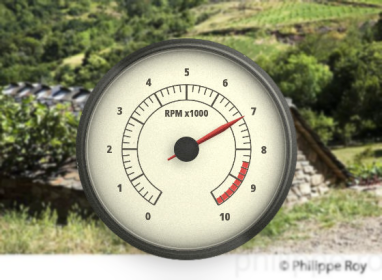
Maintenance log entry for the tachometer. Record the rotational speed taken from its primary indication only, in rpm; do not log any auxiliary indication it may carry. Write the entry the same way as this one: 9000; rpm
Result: 7000; rpm
